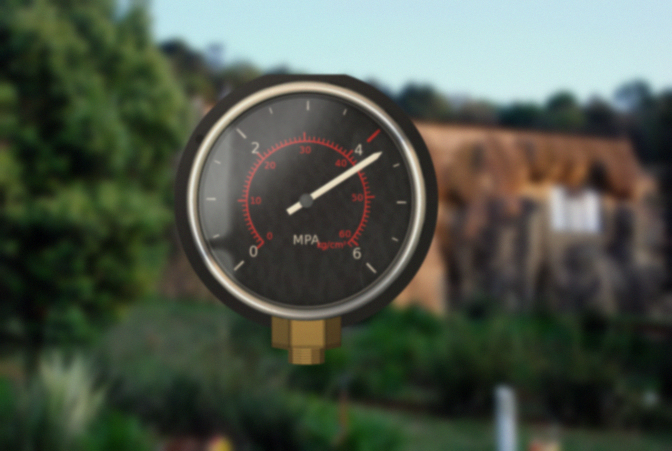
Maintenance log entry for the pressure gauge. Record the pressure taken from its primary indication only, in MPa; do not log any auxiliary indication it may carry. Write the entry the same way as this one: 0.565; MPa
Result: 4.25; MPa
